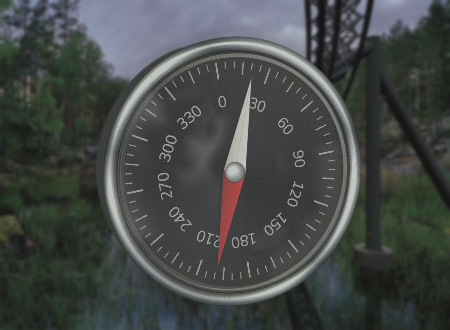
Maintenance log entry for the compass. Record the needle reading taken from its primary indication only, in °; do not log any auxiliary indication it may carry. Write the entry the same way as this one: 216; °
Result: 200; °
